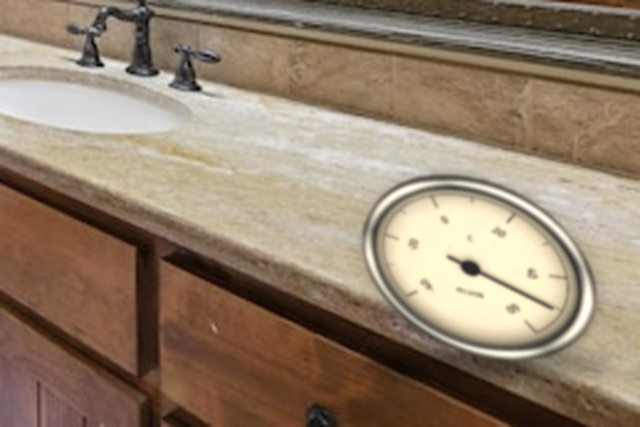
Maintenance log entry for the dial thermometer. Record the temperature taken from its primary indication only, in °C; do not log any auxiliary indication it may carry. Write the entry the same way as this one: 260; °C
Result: 50; °C
